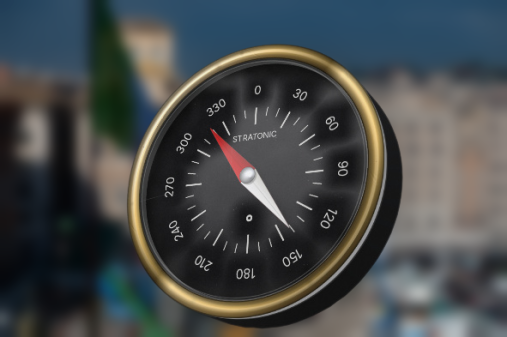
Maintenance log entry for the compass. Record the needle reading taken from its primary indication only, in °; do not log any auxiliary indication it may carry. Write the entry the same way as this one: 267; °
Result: 320; °
